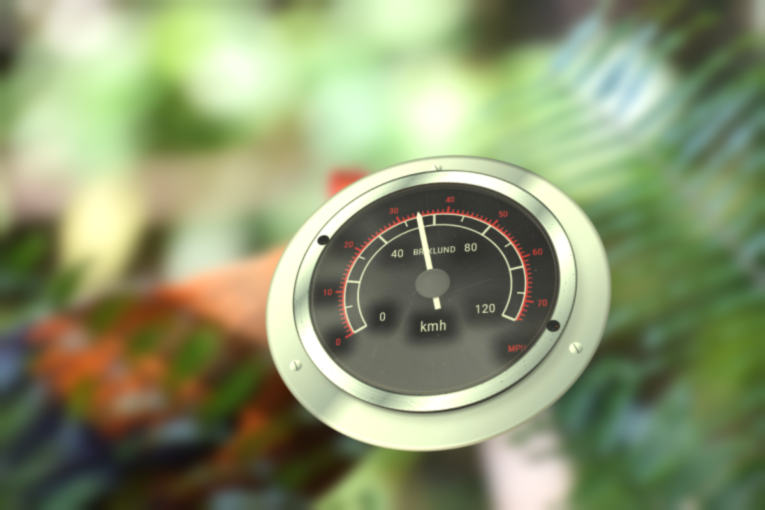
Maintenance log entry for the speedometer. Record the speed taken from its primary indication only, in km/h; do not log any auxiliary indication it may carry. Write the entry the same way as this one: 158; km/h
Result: 55; km/h
